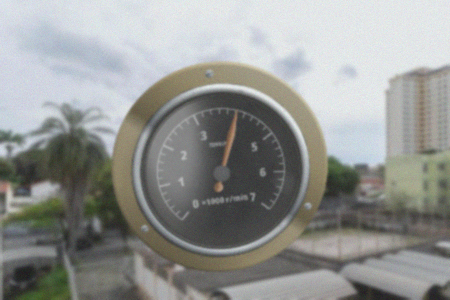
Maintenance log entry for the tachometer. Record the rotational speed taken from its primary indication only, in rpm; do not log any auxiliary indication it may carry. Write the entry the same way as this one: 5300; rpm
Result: 4000; rpm
